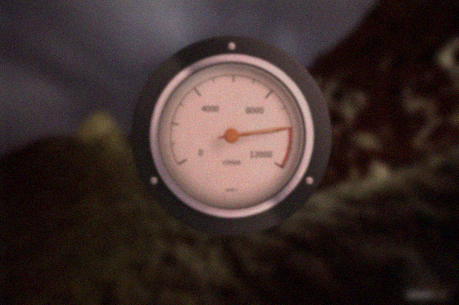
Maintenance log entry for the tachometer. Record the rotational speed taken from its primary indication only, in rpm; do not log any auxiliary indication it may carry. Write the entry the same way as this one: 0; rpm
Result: 10000; rpm
